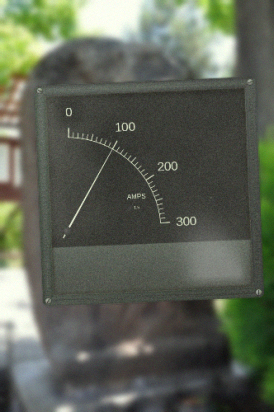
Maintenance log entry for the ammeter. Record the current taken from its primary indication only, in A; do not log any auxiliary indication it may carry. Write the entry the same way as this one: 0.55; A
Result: 100; A
